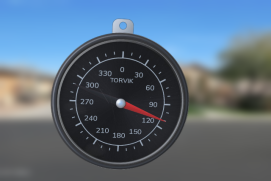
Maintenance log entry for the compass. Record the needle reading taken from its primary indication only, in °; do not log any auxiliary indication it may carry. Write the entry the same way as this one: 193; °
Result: 110; °
